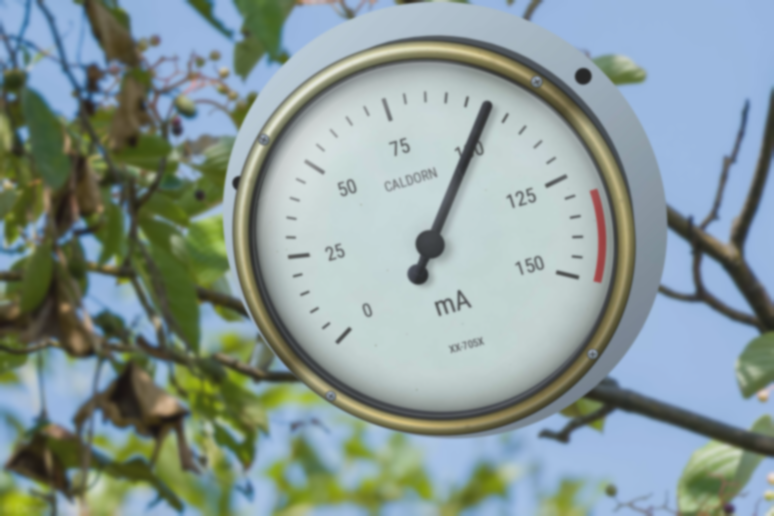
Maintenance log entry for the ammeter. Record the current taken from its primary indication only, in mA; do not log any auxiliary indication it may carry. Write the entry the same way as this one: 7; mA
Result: 100; mA
